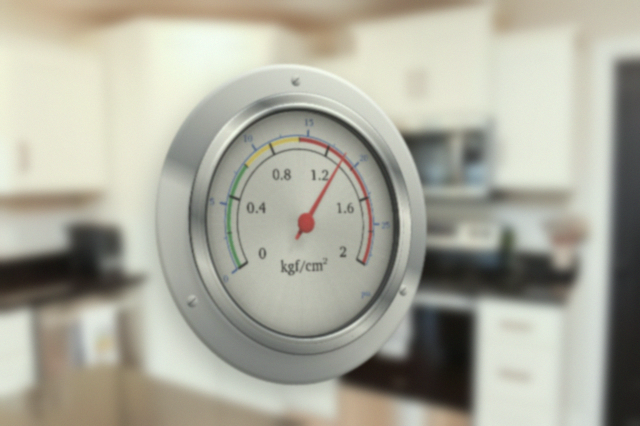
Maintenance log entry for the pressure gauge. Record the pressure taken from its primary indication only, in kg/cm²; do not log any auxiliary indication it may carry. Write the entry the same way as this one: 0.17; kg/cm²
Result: 1.3; kg/cm²
